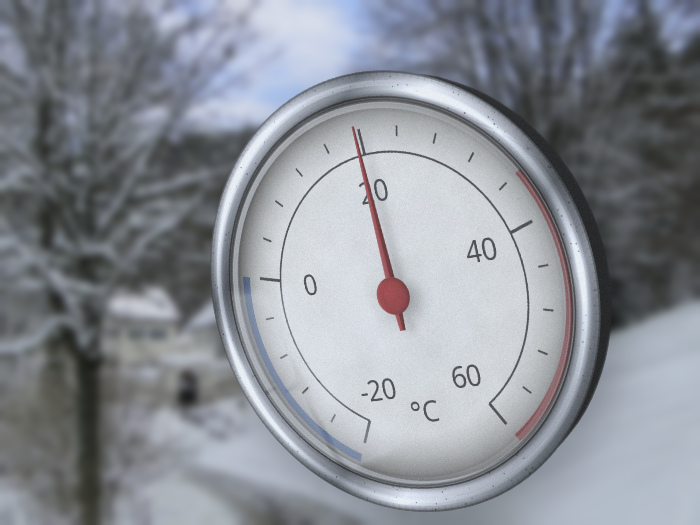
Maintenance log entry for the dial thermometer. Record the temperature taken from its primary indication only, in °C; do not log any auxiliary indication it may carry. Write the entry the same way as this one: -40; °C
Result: 20; °C
